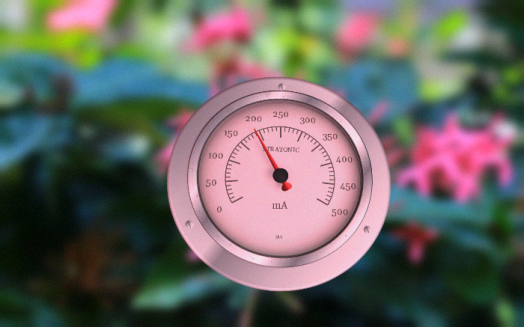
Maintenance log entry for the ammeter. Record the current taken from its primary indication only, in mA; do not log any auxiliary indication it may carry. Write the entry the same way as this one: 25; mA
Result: 190; mA
